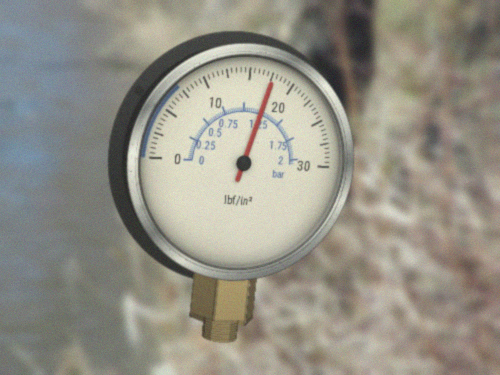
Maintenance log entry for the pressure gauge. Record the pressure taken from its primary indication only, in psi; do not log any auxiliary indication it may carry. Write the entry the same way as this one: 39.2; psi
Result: 17.5; psi
